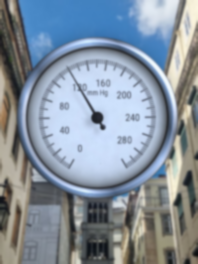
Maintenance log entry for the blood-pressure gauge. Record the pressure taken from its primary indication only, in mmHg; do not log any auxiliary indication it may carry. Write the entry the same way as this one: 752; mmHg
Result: 120; mmHg
